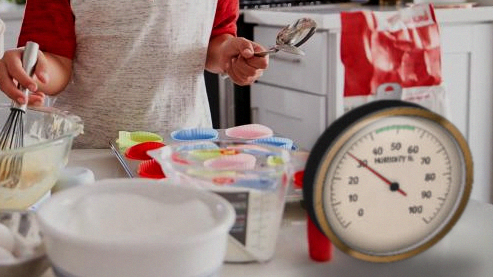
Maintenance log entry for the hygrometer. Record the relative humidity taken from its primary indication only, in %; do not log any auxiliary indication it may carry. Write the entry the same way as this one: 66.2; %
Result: 30; %
